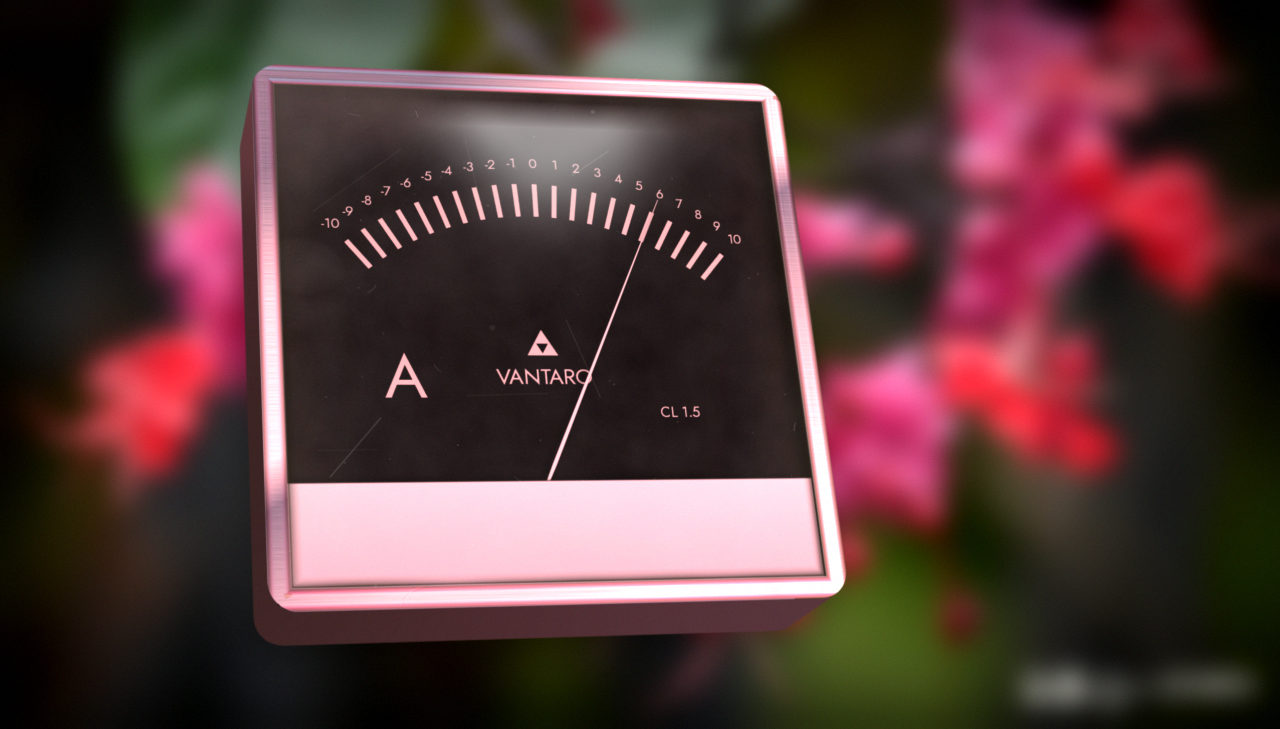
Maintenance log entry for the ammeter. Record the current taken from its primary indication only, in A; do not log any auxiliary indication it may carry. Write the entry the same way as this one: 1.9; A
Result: 6; A
